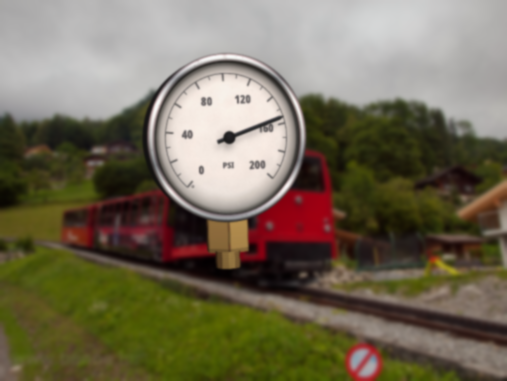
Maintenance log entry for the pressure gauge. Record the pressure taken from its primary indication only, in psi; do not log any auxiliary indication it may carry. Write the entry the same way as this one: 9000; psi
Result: 155; psi
